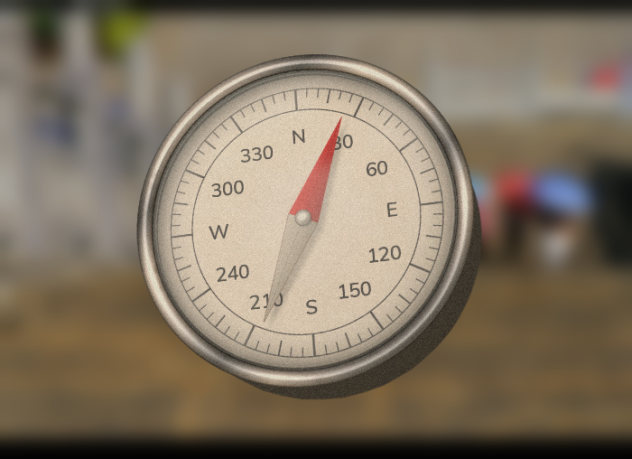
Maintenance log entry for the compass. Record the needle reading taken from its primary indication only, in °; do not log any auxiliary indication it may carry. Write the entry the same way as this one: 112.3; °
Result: 25; °
